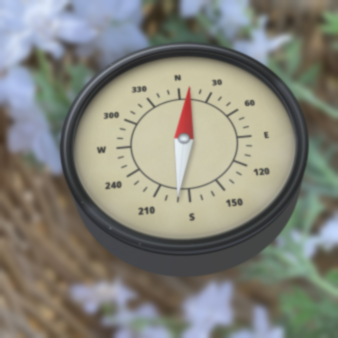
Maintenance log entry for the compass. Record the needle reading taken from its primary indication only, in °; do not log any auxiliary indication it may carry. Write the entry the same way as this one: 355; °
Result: 10; °
